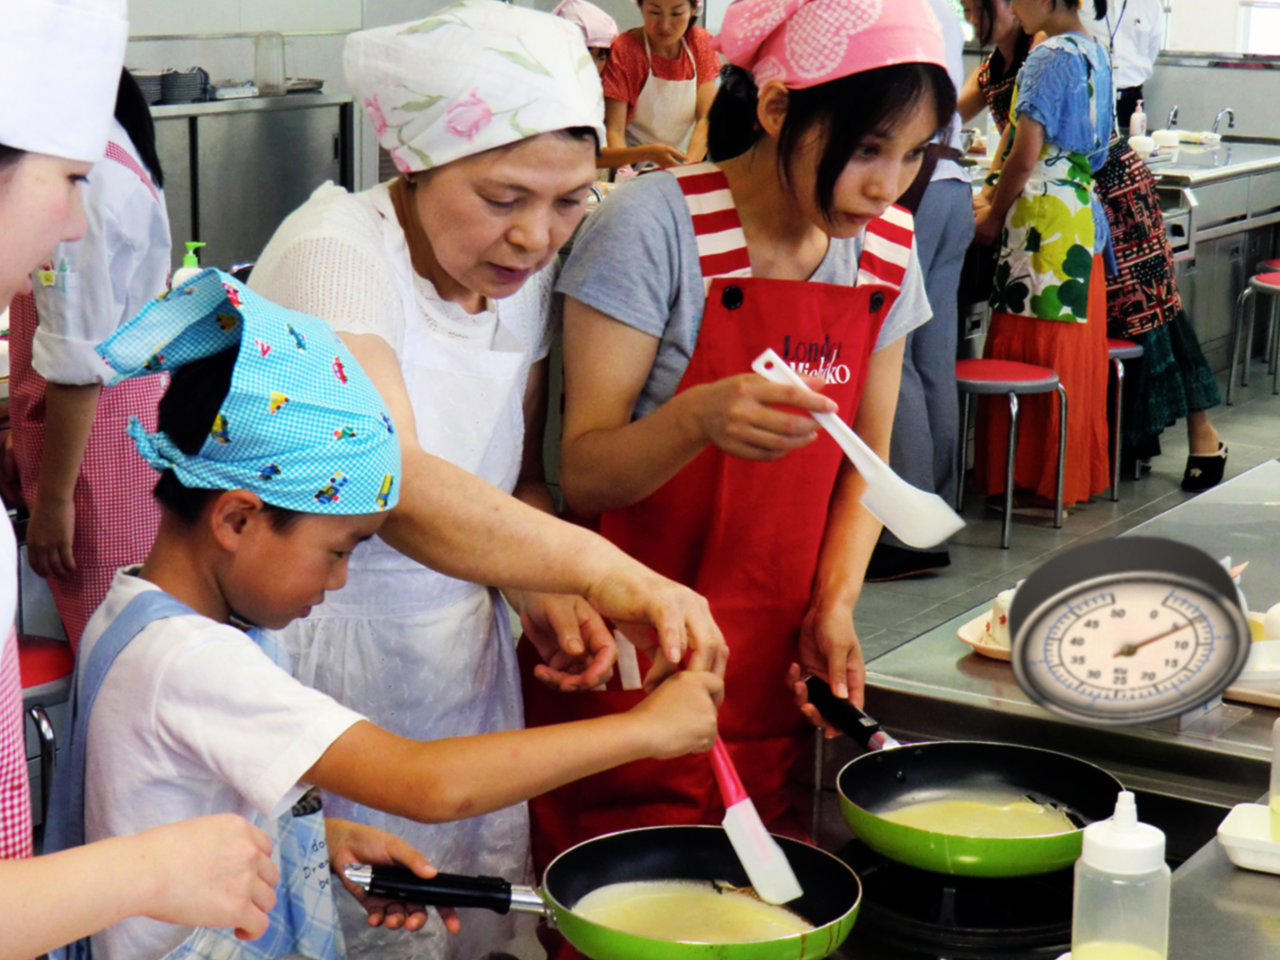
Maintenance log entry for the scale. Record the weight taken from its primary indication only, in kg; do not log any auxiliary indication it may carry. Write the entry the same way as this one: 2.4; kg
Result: 5; kg
